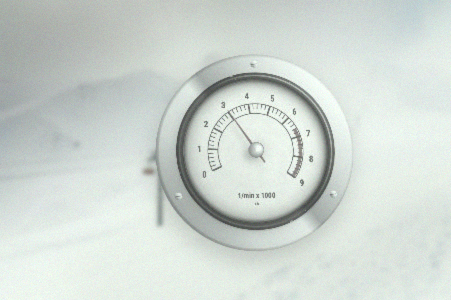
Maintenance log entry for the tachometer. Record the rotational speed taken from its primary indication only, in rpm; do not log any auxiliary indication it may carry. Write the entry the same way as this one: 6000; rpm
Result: 3000; rpm
